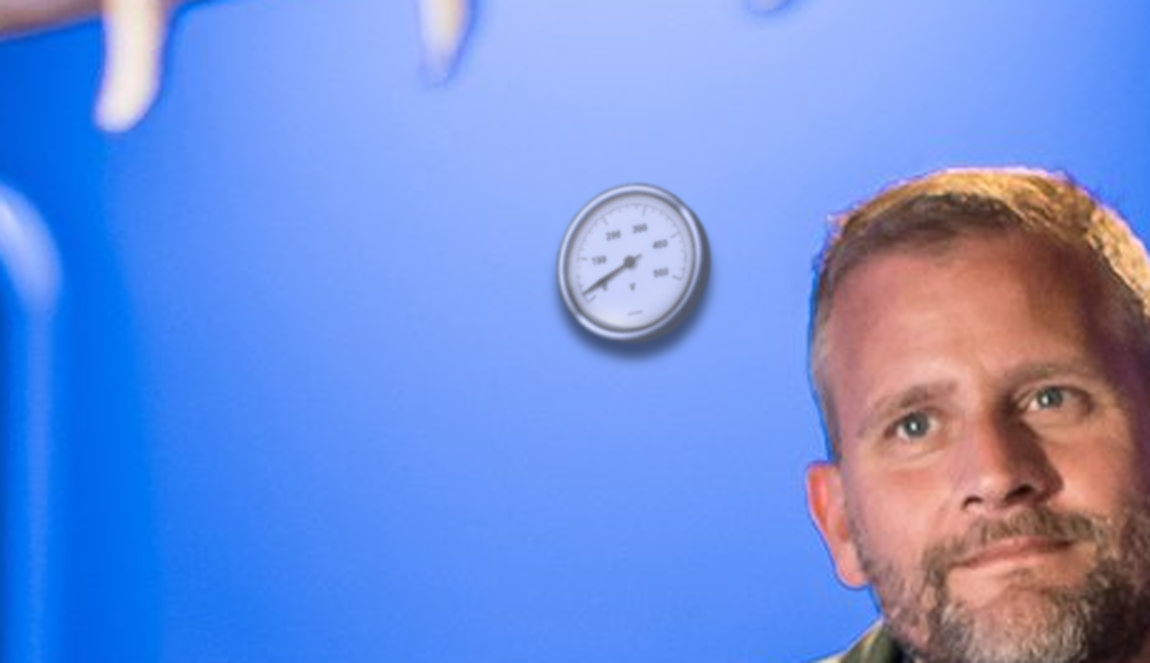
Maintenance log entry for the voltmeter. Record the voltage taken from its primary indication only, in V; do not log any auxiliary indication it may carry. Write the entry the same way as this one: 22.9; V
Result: 20; V
